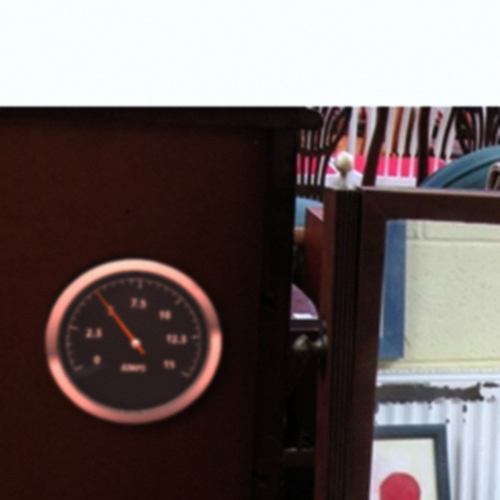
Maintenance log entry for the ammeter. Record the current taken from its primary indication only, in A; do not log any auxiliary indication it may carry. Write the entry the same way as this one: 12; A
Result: 5; A
